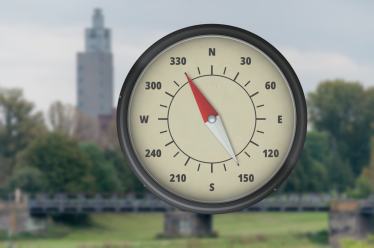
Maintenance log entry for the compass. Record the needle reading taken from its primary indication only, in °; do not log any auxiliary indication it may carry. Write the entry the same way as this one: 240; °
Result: 330; °
